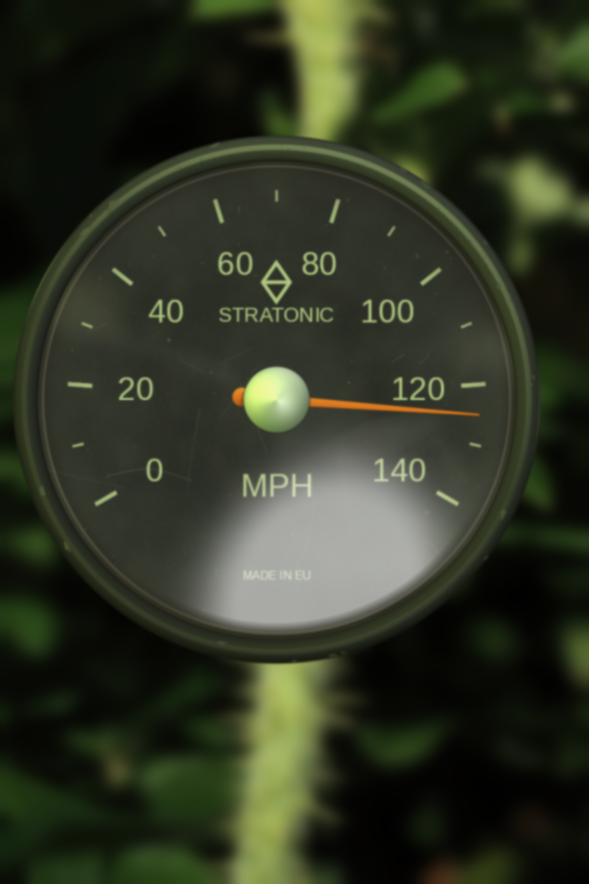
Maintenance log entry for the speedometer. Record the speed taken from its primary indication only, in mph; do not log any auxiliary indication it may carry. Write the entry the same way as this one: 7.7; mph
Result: 125; mph
